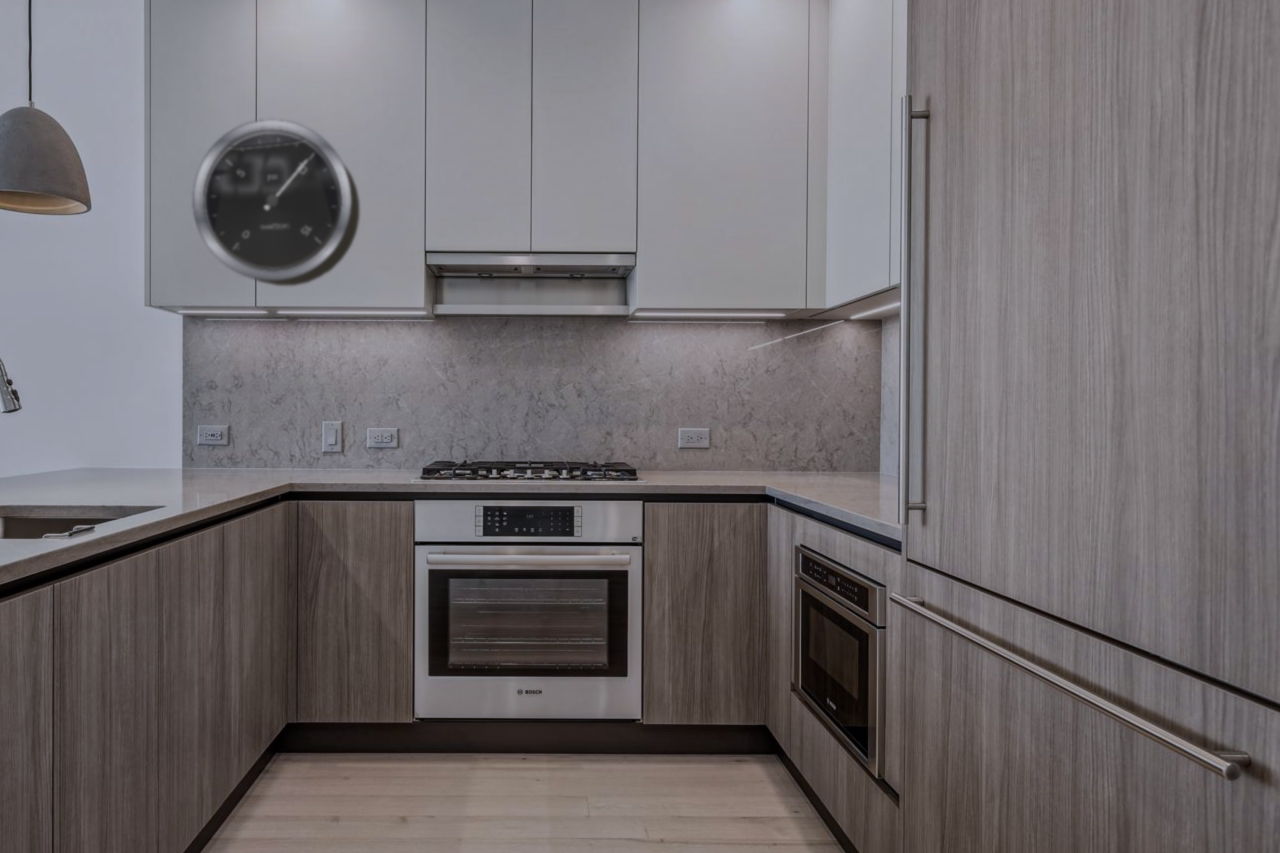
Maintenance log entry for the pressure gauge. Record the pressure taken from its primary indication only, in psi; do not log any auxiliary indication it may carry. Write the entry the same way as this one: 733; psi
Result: 10; psi
